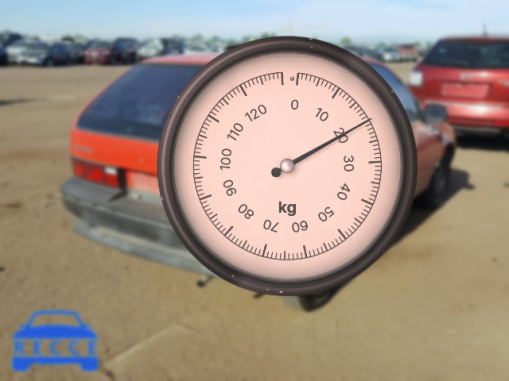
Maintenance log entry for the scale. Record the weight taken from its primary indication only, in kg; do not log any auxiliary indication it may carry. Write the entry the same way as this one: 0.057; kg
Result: 20; kg
